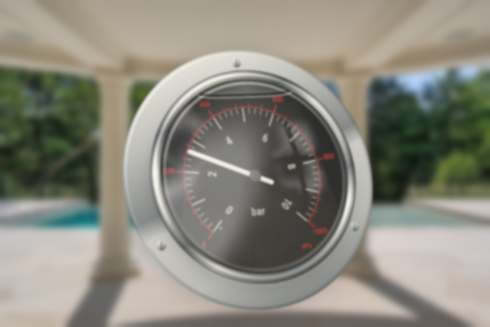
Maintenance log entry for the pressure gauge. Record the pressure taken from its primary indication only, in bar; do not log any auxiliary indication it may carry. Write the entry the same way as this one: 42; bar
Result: 2.6; bar
